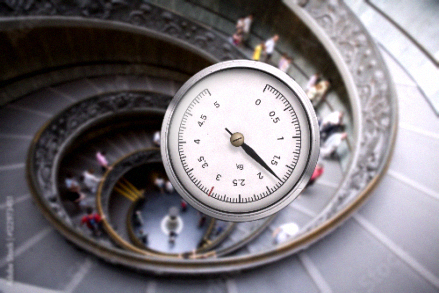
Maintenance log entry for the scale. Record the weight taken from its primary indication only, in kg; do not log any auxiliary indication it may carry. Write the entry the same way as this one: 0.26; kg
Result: 1.75; kg
